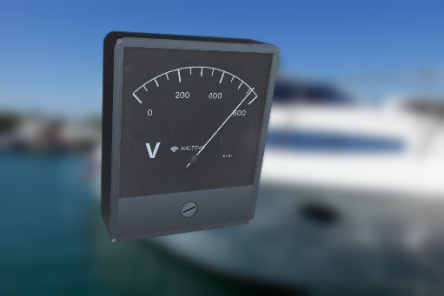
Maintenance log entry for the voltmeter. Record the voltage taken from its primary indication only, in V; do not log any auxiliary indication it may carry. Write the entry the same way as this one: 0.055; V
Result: 550; V
